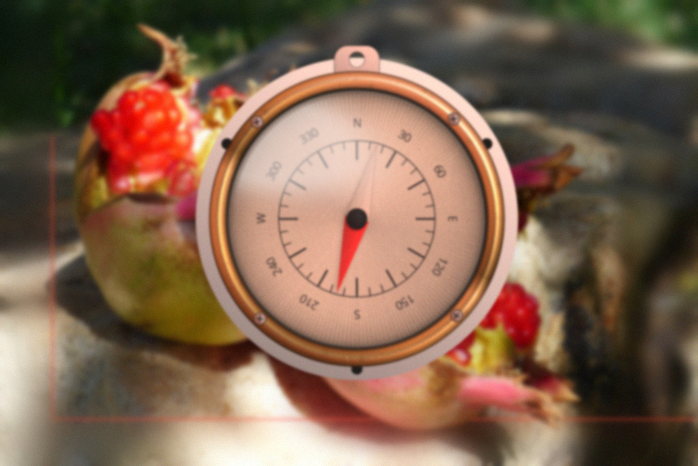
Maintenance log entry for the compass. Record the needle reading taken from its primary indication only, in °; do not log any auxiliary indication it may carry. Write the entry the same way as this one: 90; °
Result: 195; °
